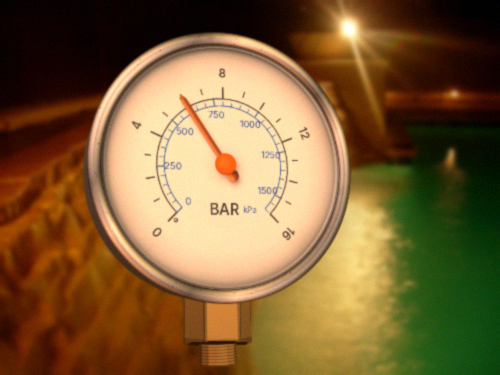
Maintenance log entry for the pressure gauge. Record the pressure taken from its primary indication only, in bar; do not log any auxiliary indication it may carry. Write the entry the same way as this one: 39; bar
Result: 6; bar
